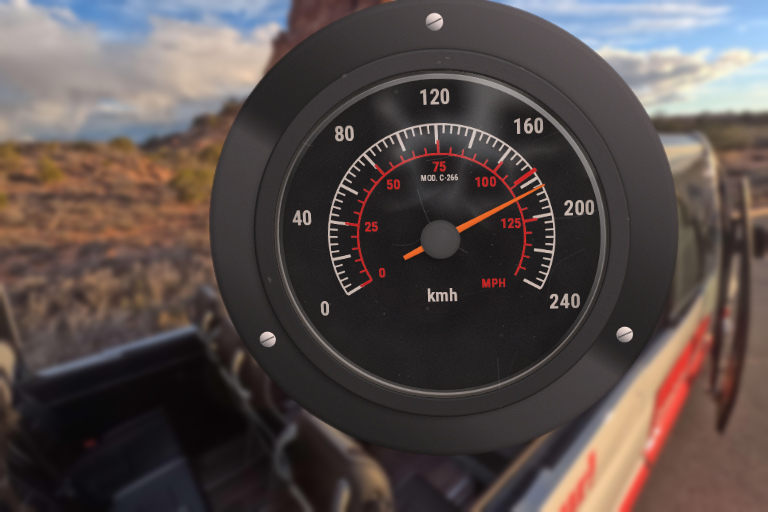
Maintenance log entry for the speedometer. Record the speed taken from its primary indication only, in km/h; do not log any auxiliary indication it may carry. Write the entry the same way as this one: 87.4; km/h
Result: 184; km/h
